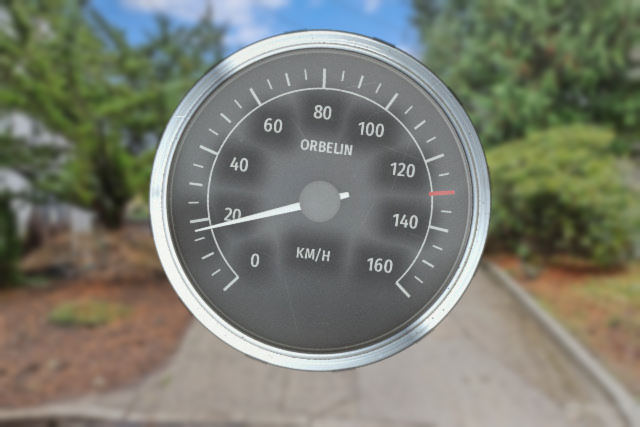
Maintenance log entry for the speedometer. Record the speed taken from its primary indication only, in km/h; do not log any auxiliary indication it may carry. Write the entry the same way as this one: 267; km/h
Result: 17.5; km/h
